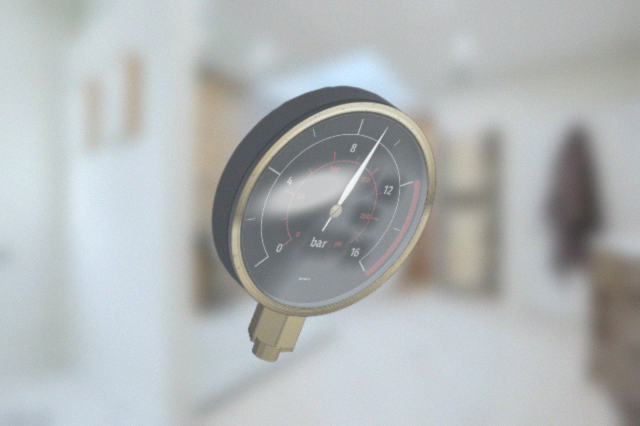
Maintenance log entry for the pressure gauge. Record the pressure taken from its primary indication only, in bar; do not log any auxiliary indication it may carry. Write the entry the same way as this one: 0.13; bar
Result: 9; bar
